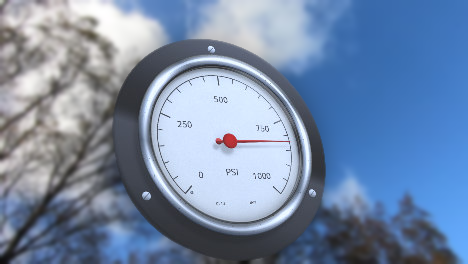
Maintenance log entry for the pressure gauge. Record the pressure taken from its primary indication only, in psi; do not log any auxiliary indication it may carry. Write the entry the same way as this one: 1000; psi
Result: 825; psi
